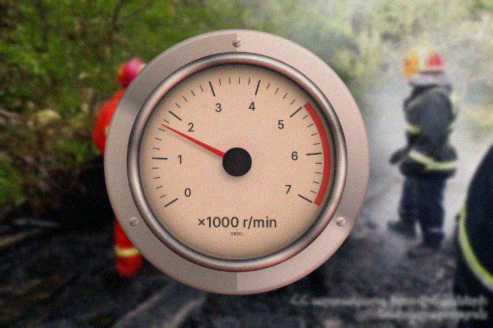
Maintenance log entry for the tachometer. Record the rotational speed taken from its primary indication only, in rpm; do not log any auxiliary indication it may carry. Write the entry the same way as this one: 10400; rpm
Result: 1700; rpm
